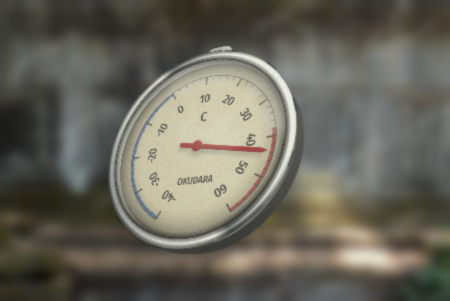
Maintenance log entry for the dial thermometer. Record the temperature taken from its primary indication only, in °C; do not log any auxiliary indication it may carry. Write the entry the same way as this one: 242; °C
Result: 44; °C
